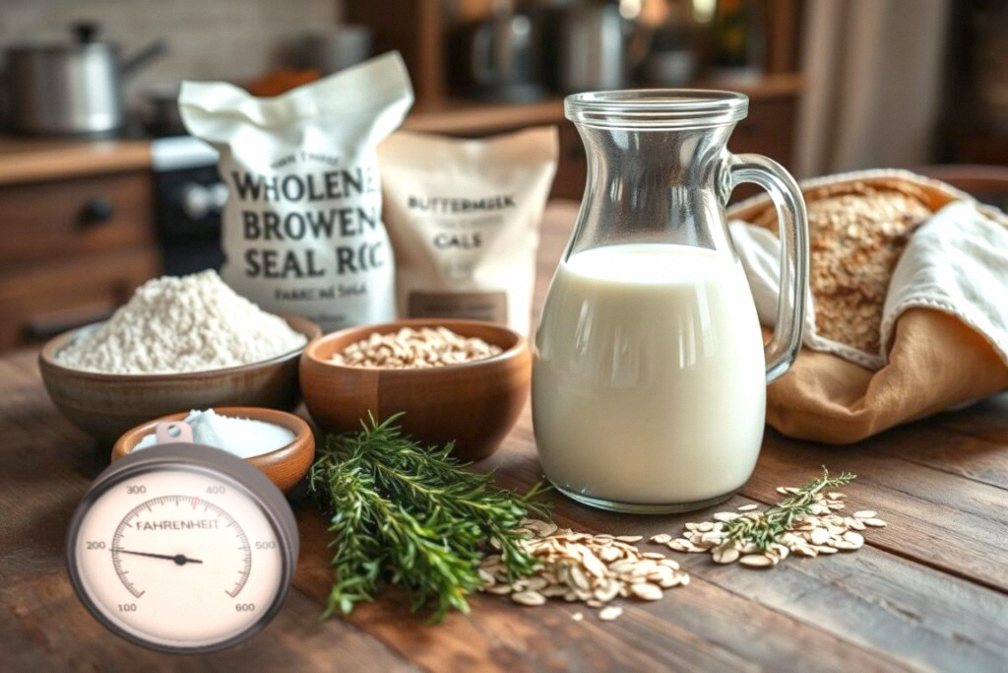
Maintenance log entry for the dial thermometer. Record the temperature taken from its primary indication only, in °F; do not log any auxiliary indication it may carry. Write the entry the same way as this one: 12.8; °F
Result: 200; °F
